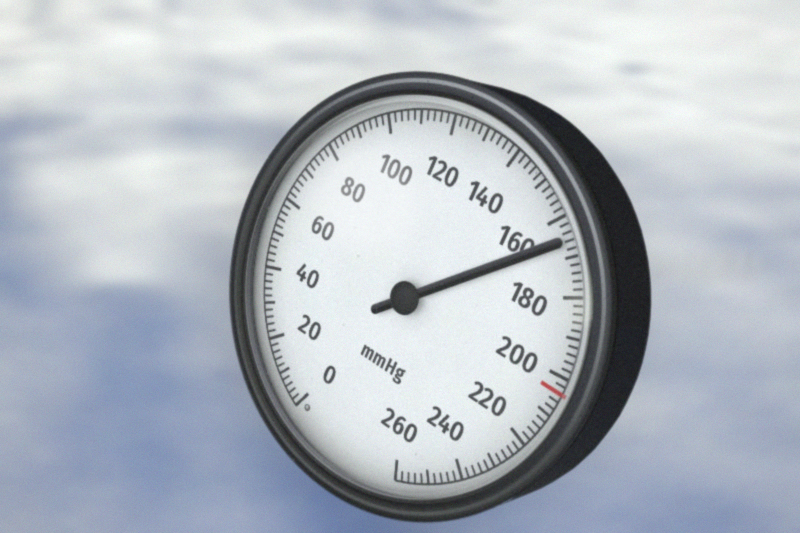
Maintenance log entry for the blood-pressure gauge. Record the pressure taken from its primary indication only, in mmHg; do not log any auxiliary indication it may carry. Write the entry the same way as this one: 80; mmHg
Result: 166; mmHg
